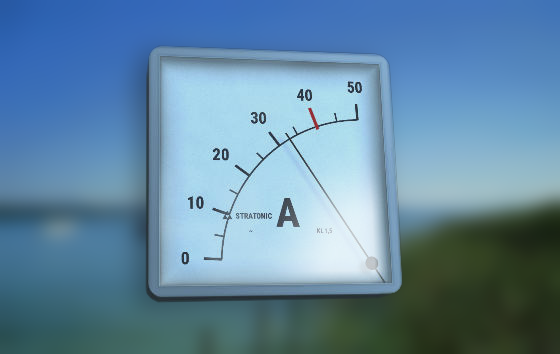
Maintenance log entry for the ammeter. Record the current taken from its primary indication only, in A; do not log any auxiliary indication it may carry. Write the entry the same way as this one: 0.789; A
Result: 32.5; A
